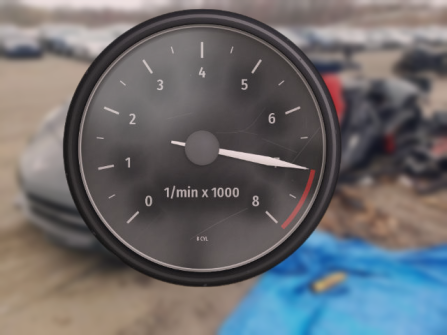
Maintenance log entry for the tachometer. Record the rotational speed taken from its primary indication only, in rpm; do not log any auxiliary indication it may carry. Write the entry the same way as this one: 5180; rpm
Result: 7000; rpm
